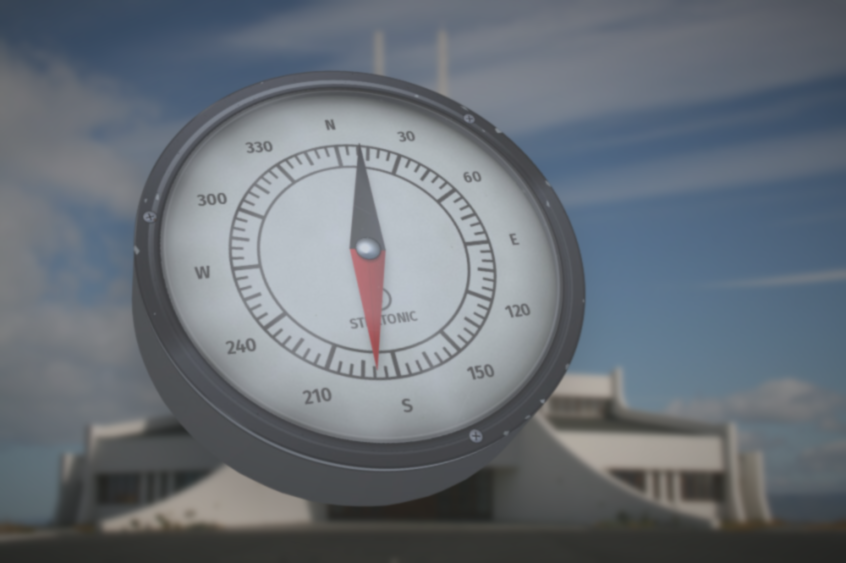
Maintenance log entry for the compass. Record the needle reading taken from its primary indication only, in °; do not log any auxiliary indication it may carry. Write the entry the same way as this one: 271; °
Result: 190; °
